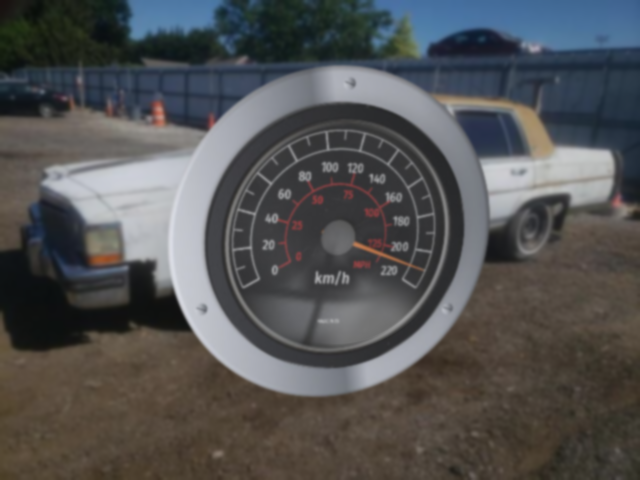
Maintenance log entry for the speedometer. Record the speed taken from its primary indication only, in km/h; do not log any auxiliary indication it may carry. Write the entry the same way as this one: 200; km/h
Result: 210; km/h
